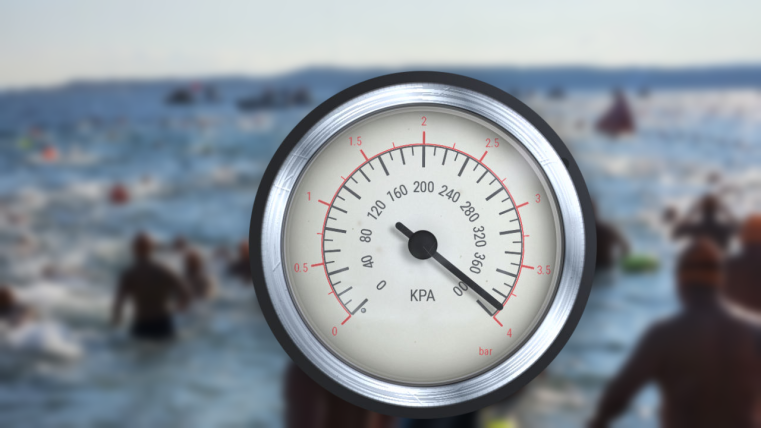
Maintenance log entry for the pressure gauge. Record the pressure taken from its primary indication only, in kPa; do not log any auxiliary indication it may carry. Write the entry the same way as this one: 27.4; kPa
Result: 390; kPa
